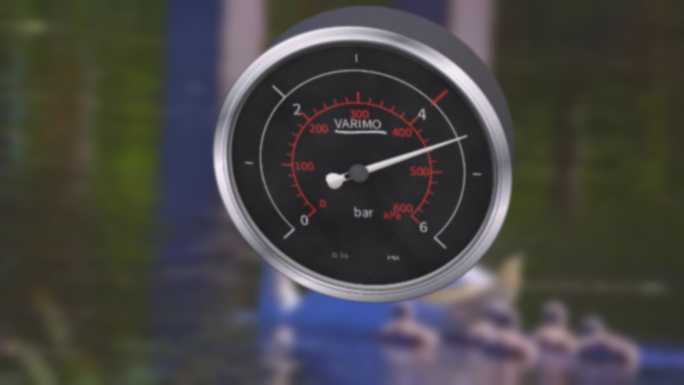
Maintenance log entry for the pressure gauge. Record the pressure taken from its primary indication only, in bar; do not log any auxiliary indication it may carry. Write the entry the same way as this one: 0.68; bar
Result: 4.5; bar
